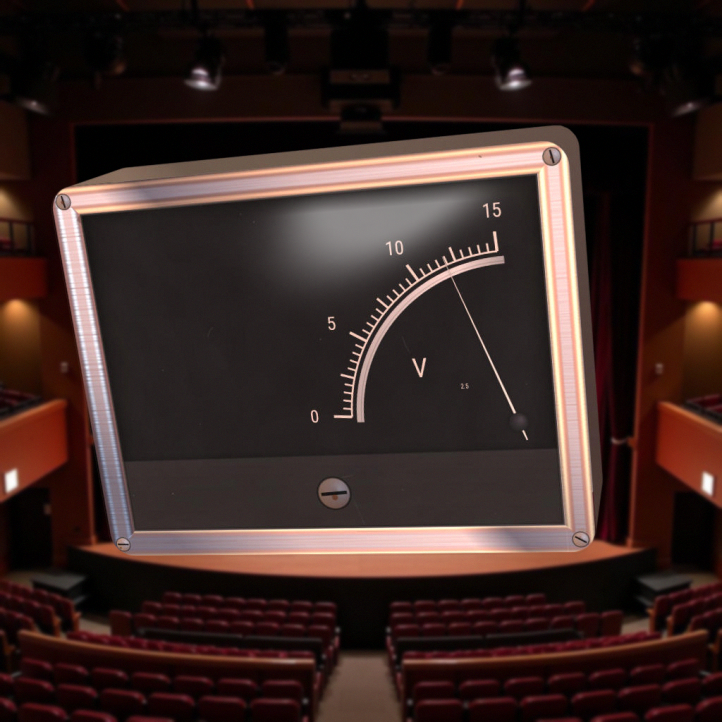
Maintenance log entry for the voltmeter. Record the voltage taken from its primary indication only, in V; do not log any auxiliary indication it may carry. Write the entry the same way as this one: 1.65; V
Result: 12; V
